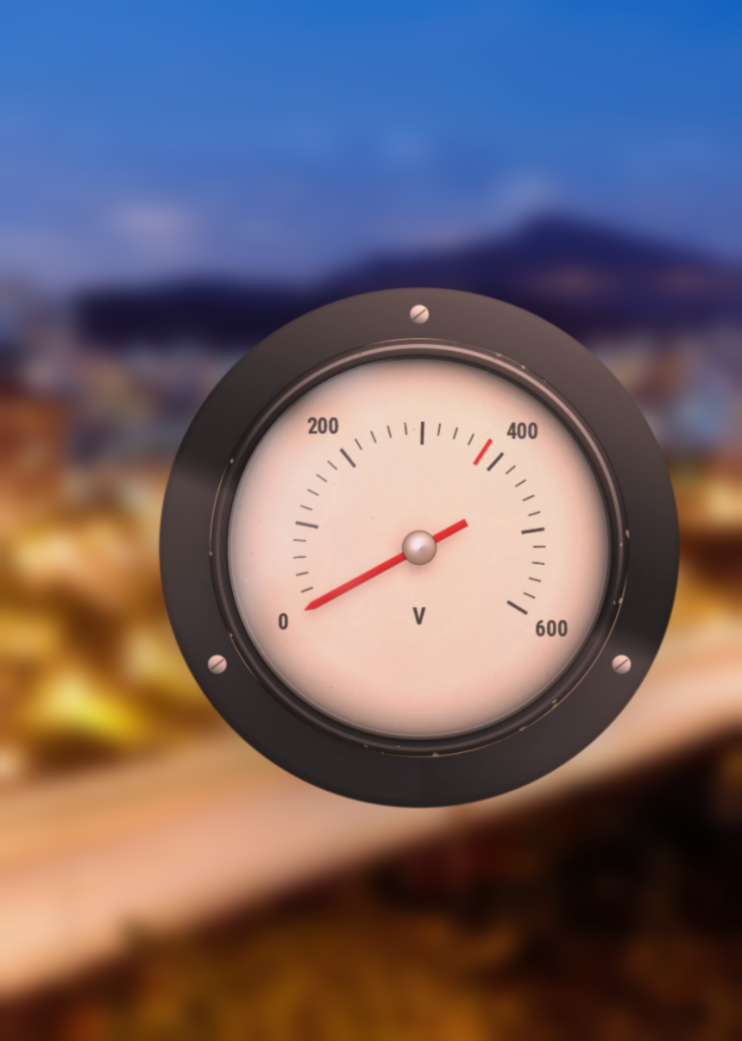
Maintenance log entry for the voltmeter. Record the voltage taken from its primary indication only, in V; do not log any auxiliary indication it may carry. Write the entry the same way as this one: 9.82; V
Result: 0; V
